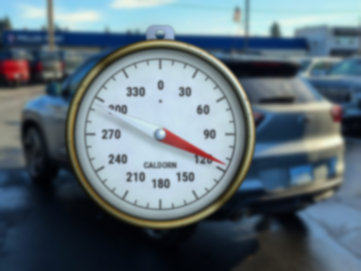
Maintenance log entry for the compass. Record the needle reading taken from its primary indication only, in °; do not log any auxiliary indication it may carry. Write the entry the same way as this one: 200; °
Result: 115; °
